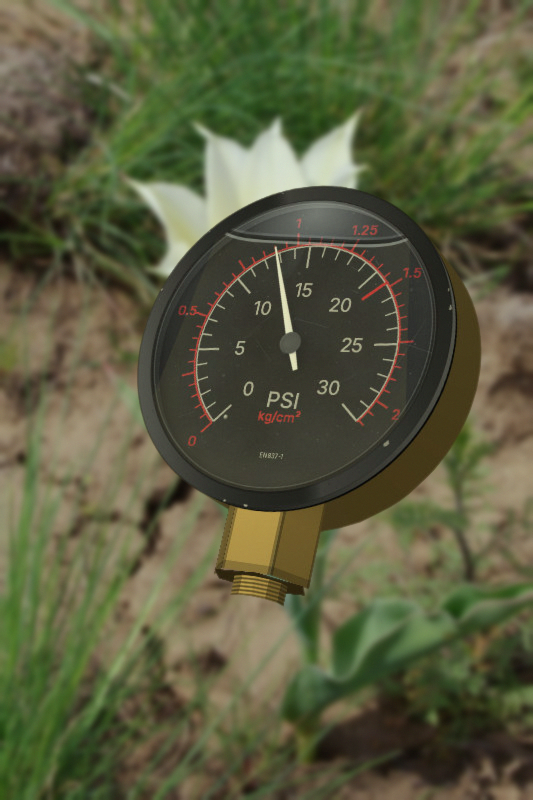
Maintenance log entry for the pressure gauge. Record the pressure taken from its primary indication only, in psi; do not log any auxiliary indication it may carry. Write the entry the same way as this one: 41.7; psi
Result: 13; psi
